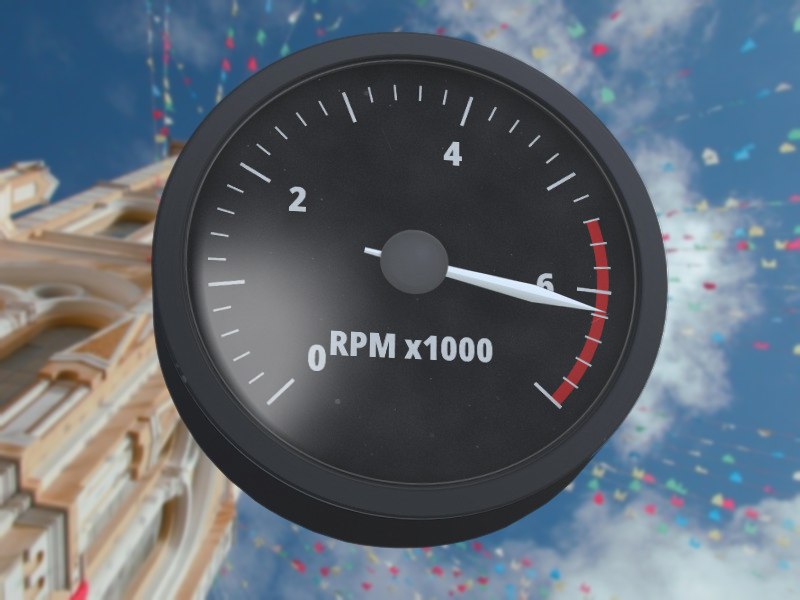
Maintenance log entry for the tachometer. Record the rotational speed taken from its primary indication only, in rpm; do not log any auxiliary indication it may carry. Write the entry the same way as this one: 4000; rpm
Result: 6200; rpm
